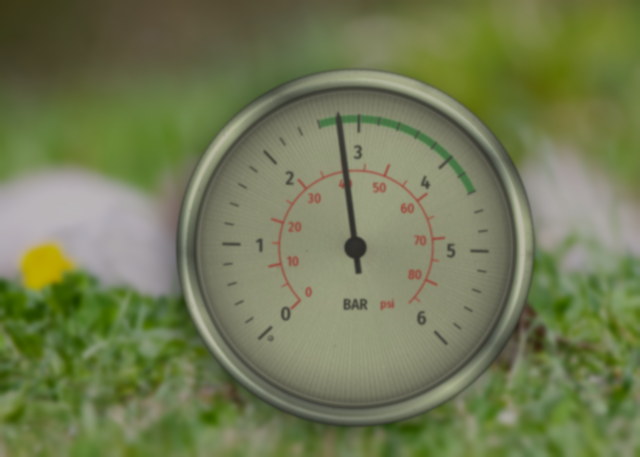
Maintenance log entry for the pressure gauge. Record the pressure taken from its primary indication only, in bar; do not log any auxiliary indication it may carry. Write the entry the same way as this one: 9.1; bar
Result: 2.8; bar
